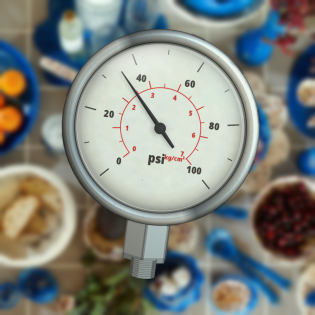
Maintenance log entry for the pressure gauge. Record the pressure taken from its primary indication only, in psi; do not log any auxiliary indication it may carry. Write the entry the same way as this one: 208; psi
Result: 35; psi
